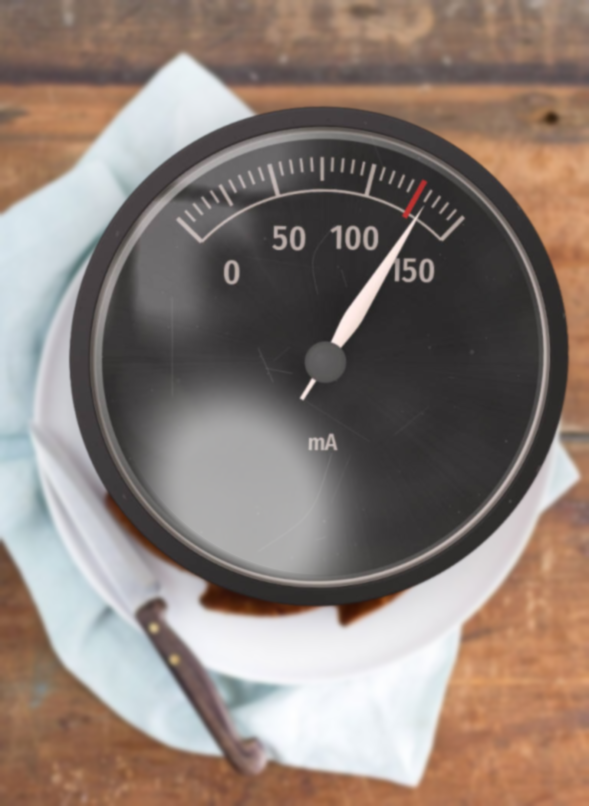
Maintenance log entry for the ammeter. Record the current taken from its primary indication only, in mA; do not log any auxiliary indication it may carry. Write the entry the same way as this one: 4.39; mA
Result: 130; mA
